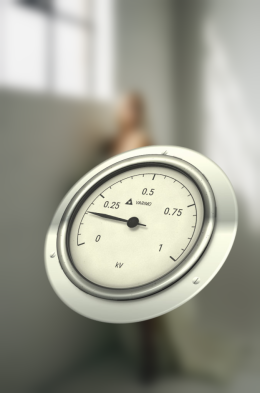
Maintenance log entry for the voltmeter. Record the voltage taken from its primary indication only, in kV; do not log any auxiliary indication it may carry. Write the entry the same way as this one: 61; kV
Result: 0.15; kV
